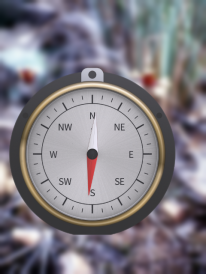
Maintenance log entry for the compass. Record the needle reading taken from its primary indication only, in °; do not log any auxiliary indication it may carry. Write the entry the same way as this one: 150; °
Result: 185; °
